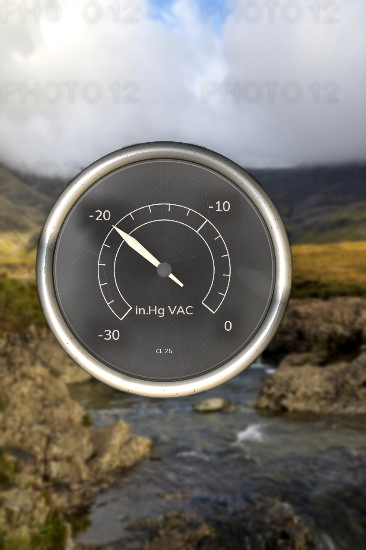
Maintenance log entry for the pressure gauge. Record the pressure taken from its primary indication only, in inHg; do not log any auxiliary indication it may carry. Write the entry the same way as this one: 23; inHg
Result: -20; inHg
